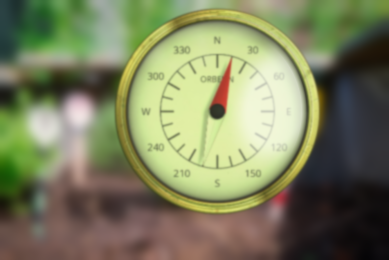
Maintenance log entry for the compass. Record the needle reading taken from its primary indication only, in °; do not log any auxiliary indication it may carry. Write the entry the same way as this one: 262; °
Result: 15; °
